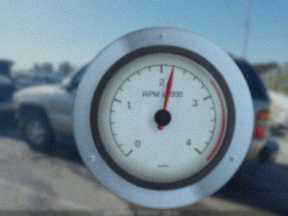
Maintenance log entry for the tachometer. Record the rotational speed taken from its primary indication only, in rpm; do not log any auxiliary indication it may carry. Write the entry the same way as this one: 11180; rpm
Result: 2200; rpm
